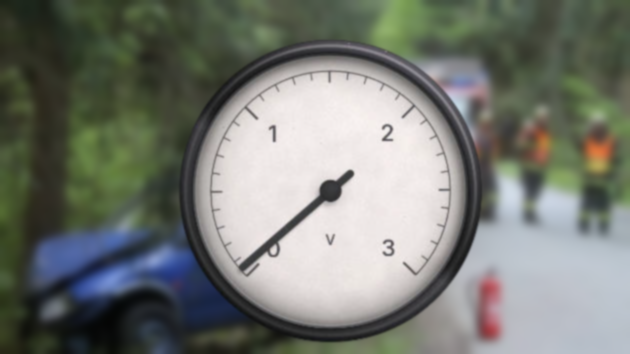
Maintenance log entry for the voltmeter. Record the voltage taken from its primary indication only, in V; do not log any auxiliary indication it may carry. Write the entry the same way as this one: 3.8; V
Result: 0.05; V
